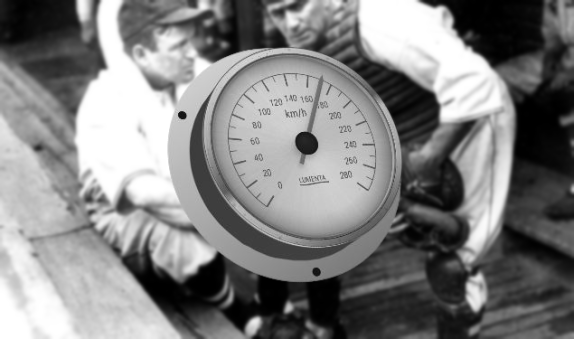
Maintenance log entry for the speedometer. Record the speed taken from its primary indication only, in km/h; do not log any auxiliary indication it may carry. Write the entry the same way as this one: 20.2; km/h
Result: 170; km/h
